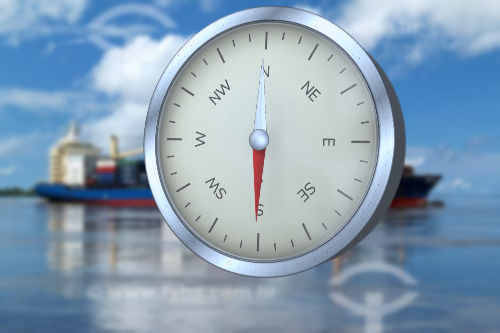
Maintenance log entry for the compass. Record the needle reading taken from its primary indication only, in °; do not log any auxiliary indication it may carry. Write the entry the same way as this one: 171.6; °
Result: 180; °
